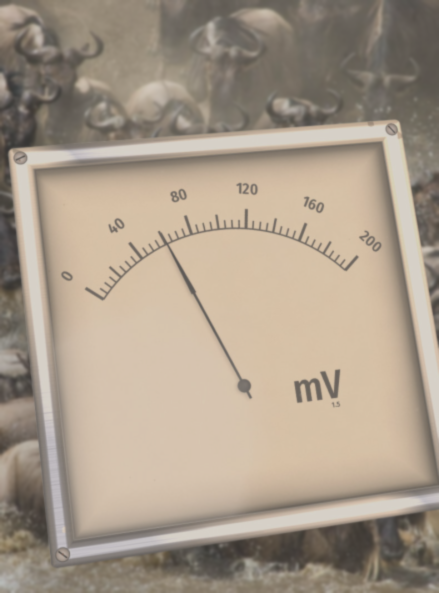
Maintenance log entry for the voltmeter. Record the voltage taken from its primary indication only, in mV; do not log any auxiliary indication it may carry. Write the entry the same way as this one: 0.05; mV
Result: 60; mV
